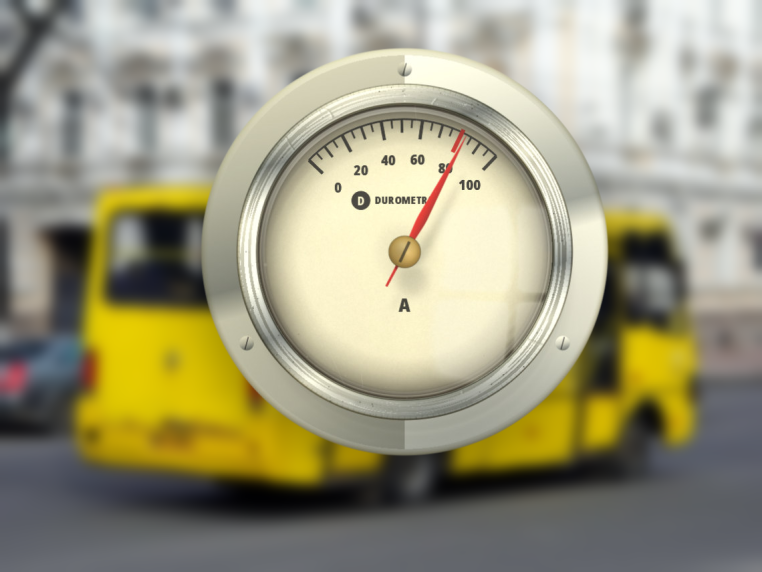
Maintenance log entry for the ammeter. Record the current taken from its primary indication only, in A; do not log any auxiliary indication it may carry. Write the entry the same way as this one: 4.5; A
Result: 82.5; A
